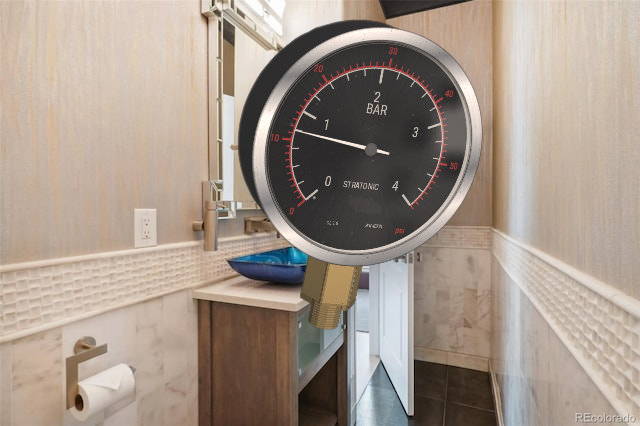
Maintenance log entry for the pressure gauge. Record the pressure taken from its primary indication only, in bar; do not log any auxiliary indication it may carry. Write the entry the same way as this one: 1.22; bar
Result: 0.8; bar
